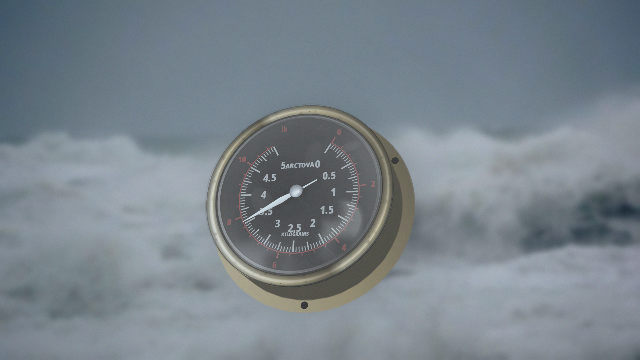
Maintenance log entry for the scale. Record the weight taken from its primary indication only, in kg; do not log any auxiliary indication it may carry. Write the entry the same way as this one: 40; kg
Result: 3.5; kg
